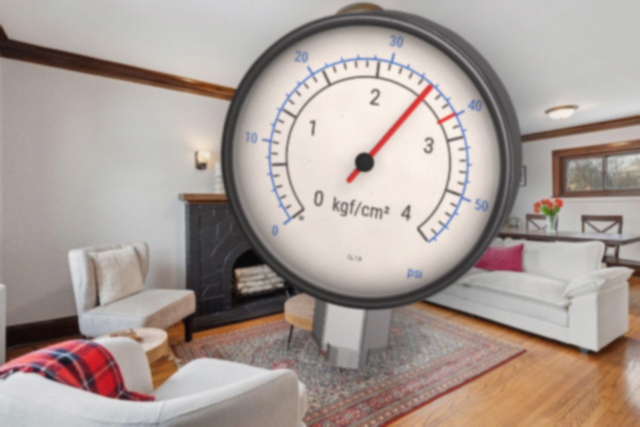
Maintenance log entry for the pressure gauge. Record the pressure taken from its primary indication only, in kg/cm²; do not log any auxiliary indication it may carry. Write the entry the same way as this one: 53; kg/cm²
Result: 2.5; kg/cm²
